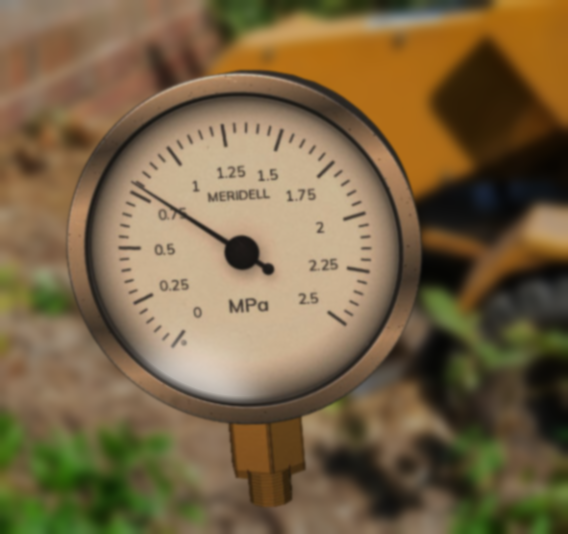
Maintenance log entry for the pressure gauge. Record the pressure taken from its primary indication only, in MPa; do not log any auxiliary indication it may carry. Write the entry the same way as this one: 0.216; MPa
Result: 0.8; MPa
